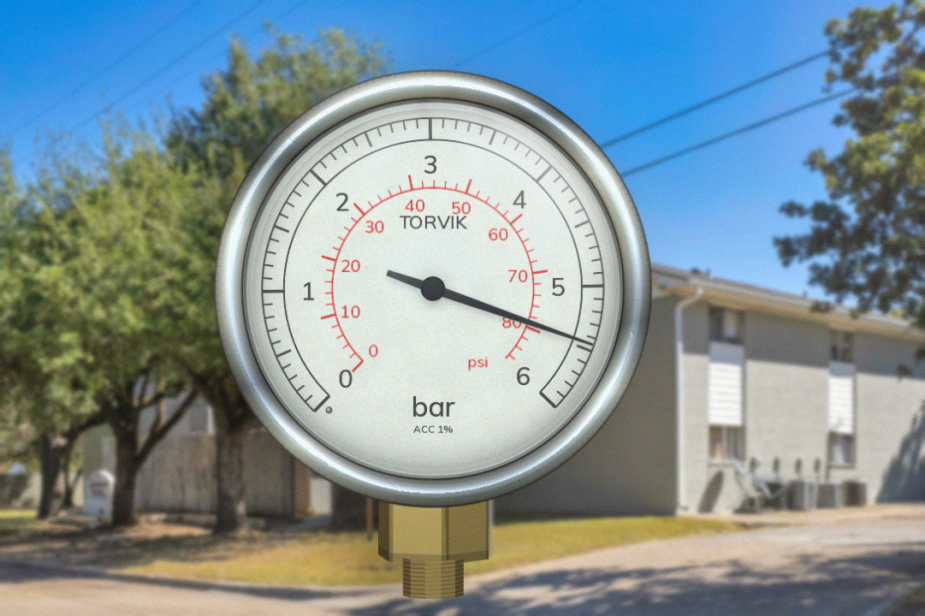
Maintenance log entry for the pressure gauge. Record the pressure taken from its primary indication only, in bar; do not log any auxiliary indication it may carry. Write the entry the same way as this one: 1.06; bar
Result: 5.45; bar
